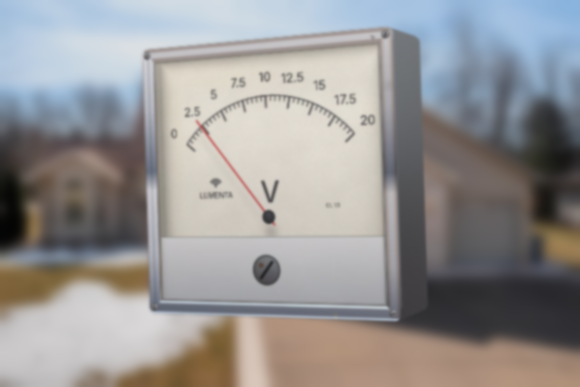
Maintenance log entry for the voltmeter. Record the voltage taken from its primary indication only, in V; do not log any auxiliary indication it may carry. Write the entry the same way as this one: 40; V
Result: 2.5; V
